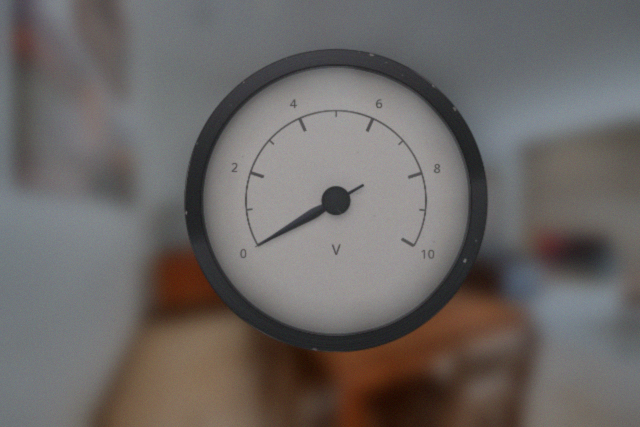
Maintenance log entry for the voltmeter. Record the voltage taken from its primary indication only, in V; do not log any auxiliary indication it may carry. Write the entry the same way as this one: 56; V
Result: 0; V
